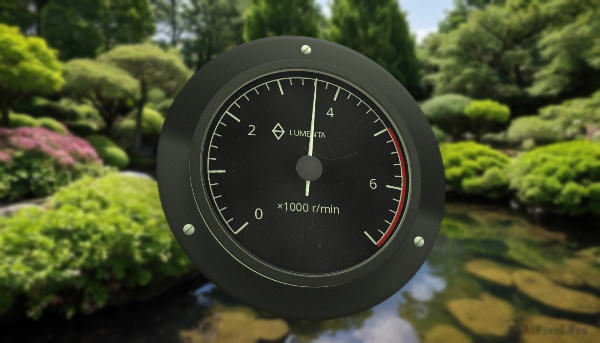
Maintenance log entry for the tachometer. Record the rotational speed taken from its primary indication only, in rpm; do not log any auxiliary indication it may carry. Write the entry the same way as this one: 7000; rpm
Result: 3600; rpm
